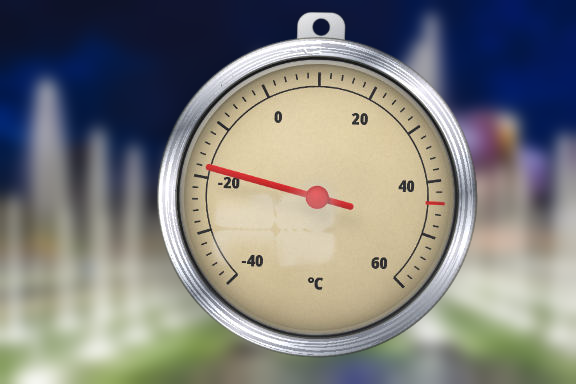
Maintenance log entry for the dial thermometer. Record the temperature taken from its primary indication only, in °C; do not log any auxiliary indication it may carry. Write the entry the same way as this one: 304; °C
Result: -18; °C
